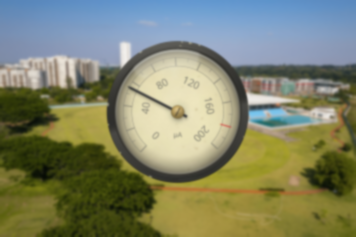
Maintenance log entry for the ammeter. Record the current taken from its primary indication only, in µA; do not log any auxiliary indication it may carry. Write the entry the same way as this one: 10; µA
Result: 55; µA
